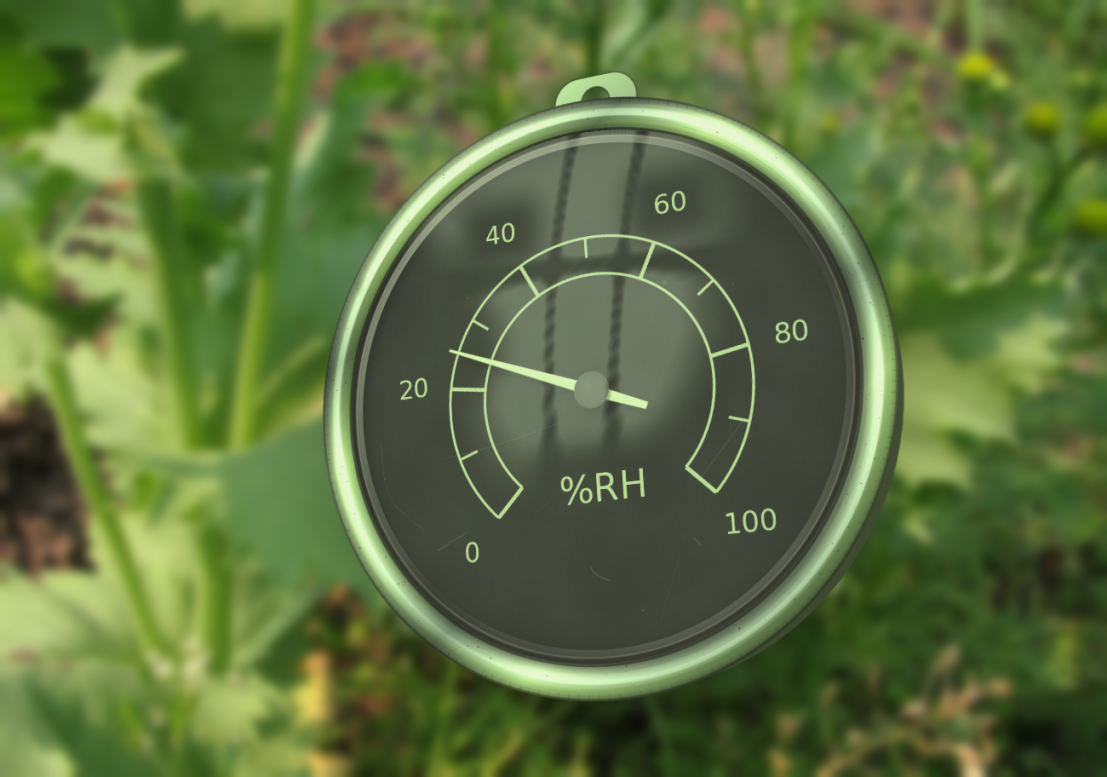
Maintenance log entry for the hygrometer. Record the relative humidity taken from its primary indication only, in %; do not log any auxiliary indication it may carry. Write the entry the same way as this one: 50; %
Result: 25; %
